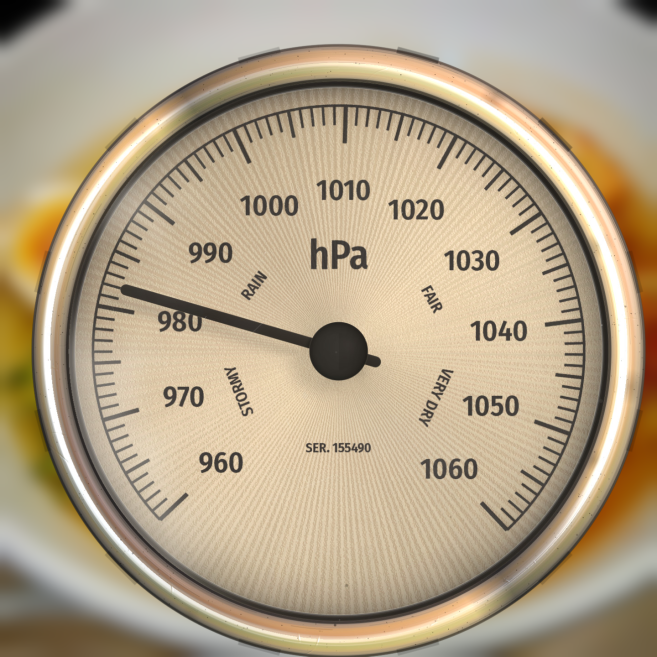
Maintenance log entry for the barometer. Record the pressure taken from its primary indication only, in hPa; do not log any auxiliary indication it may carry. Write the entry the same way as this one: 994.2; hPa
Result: 982; hPa
